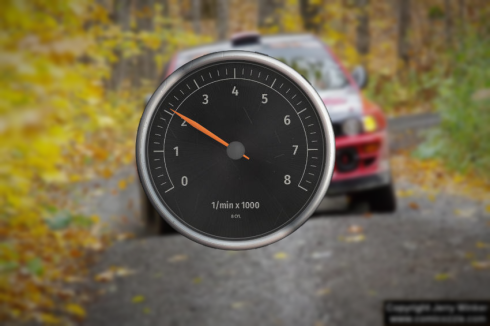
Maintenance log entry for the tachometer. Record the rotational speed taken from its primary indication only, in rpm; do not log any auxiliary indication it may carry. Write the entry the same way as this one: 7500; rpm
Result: 2100; rpm
